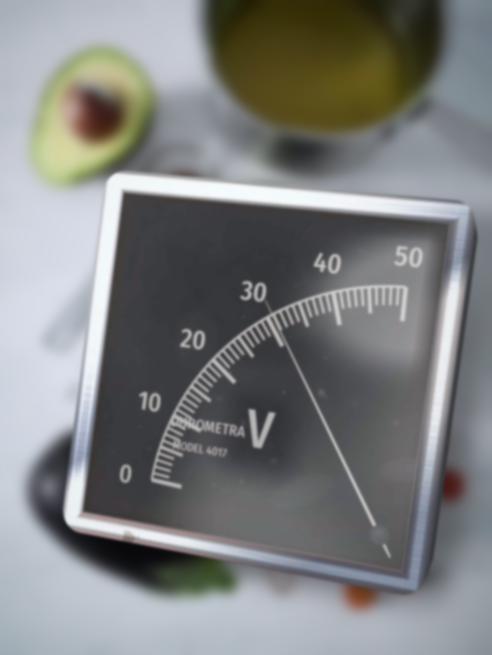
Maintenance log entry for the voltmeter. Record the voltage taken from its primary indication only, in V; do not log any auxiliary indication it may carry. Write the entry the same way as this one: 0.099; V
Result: 31; V
